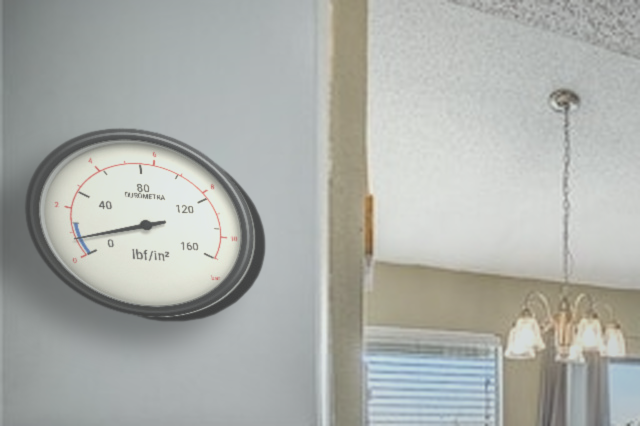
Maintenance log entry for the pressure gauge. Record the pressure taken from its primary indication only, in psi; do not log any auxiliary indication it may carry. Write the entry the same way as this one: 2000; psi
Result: 10; psi
